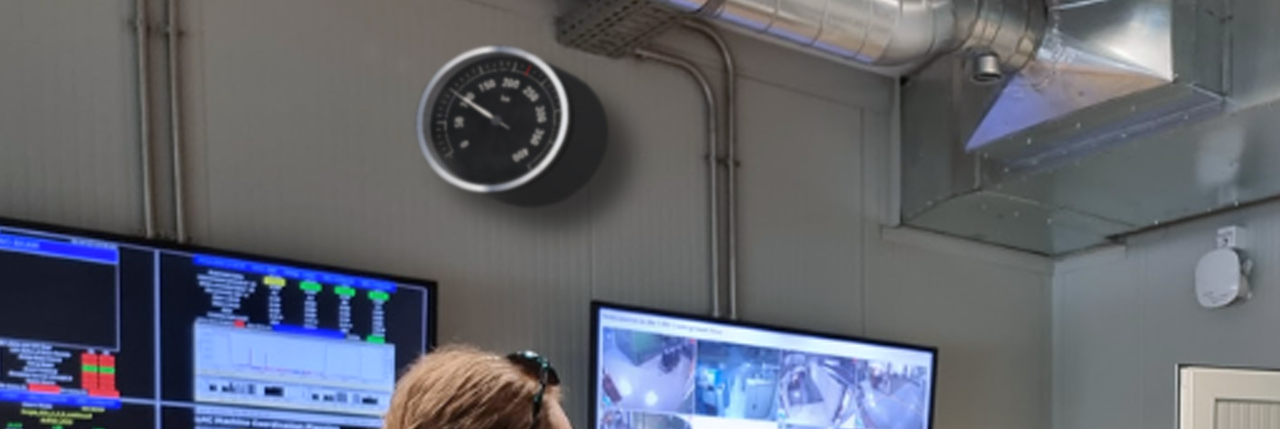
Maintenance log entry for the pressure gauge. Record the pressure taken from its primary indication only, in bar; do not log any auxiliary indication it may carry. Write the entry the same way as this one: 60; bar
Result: 100; bar
